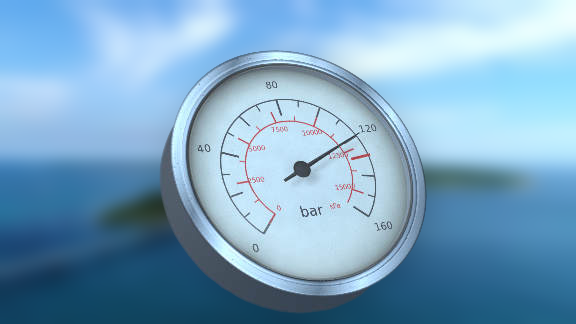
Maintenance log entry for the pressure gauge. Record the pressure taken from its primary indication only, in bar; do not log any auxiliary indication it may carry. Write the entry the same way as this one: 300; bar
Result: 120; bar
